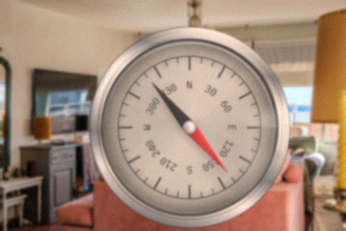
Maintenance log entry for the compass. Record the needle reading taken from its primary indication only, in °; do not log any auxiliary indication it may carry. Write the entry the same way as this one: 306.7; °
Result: 140; °
